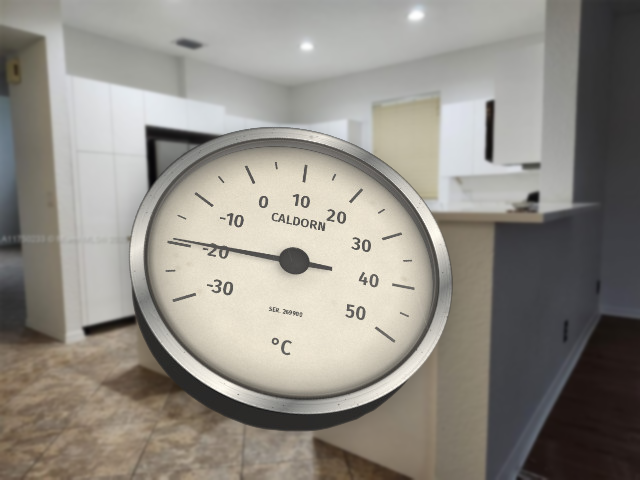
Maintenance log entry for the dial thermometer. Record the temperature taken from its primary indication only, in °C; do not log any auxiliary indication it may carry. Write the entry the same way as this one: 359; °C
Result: -20; °C
